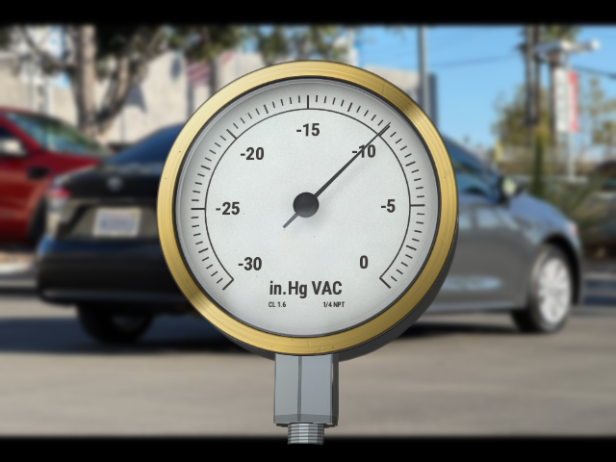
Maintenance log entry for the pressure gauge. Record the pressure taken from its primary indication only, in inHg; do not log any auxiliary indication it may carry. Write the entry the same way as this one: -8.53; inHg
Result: -10; inHg
